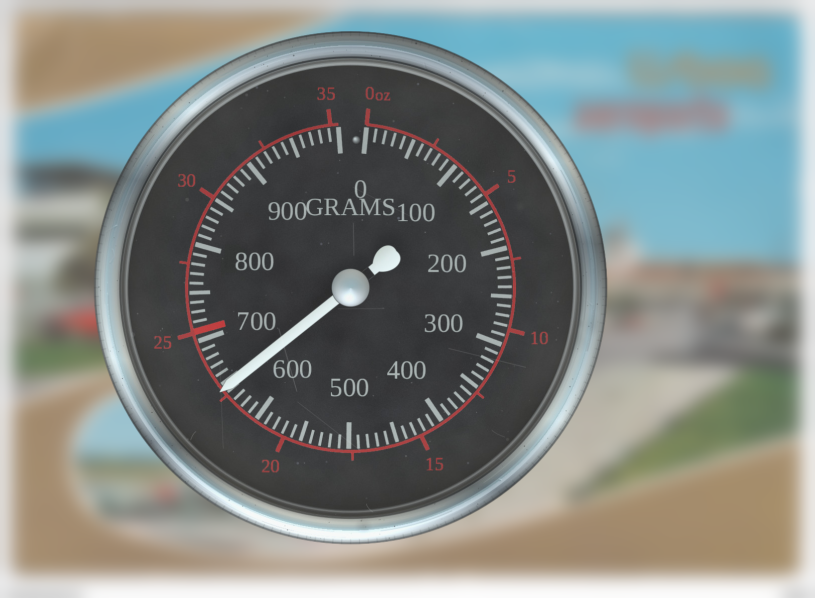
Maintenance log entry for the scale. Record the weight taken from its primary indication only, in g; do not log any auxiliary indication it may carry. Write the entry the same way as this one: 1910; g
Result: 645; g
